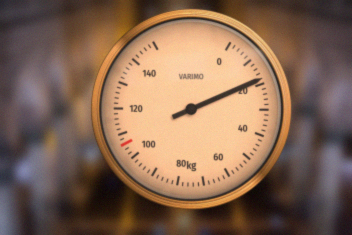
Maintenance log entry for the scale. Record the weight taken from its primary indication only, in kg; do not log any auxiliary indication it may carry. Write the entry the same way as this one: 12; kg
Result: 18; kg
